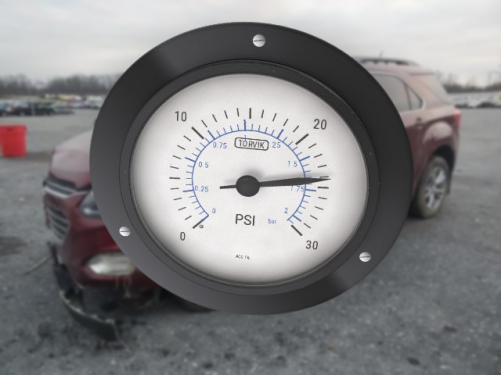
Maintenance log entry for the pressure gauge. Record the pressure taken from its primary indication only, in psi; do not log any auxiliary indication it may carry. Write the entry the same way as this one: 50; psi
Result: 24; psi
